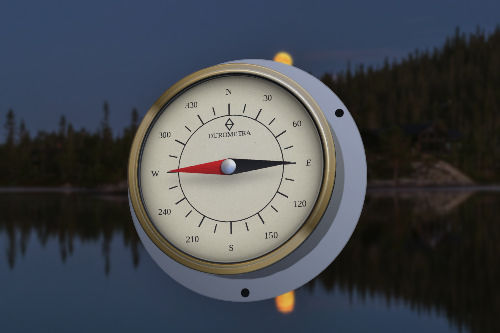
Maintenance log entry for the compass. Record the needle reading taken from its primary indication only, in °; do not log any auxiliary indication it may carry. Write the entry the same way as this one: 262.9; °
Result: 270; °
